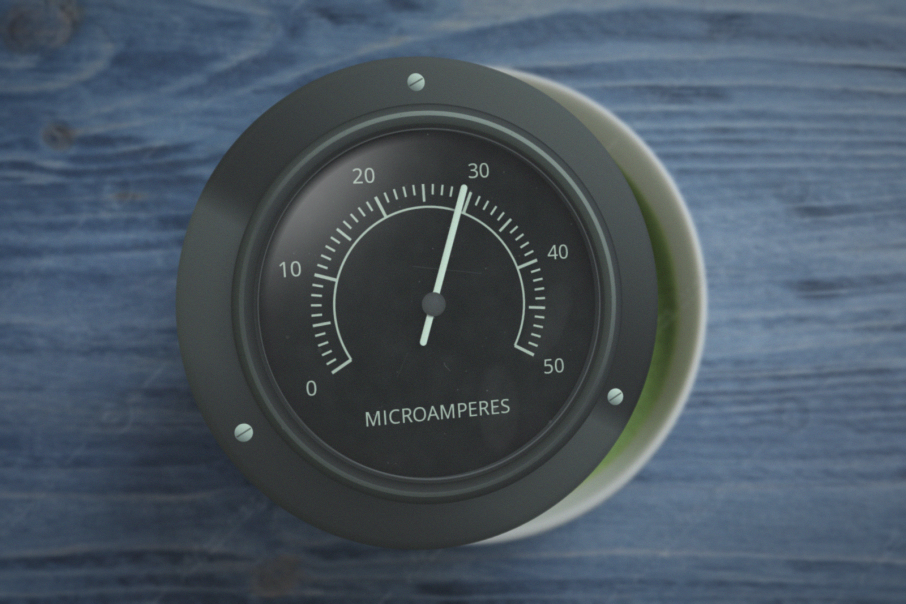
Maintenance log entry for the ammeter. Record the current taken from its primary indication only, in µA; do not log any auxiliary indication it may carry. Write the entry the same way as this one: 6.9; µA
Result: 29; µA
